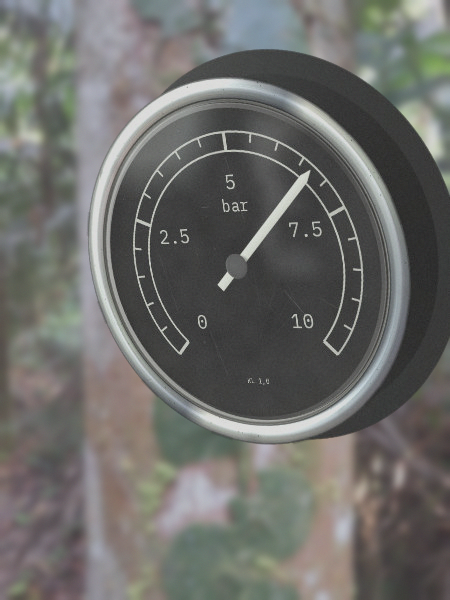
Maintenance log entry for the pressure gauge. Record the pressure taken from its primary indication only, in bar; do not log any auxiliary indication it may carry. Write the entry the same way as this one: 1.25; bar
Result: 6.75; bar
